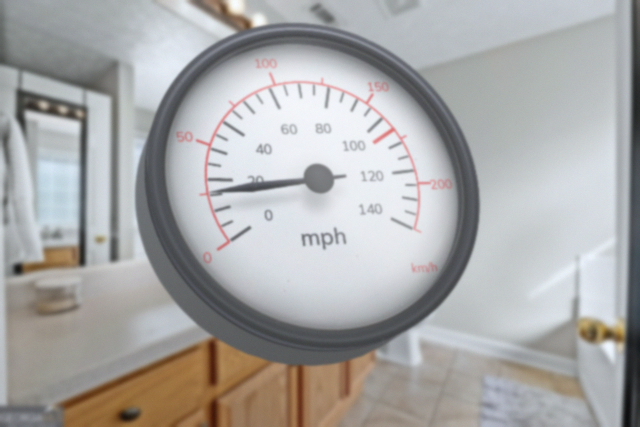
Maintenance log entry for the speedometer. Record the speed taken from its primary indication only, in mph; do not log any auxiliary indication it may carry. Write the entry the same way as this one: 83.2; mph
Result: 15; mph
